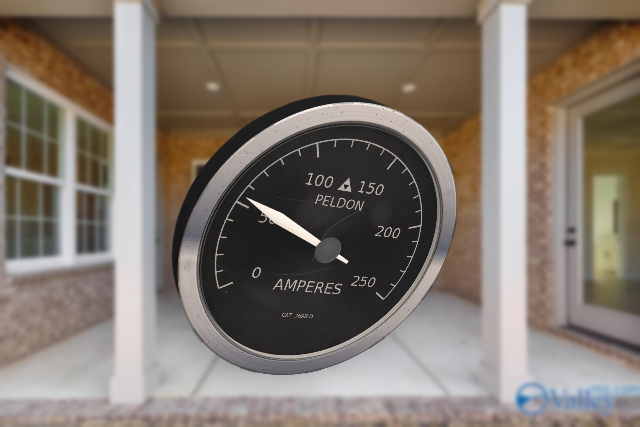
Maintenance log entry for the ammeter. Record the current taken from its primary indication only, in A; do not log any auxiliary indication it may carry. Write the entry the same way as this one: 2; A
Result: 55; A
